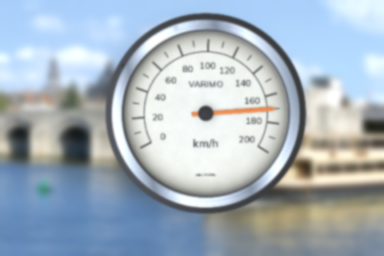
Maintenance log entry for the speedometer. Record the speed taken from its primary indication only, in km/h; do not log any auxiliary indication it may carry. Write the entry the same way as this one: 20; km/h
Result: 170; km/h
